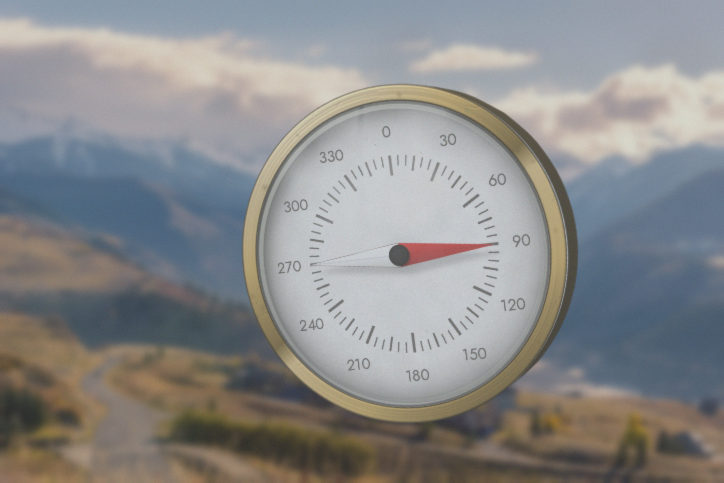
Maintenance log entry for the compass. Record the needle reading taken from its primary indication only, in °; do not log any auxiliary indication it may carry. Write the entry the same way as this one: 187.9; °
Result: 90; °
